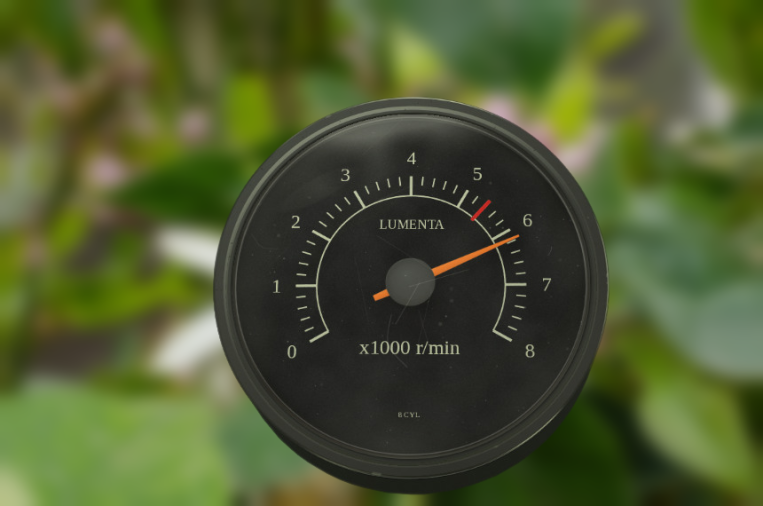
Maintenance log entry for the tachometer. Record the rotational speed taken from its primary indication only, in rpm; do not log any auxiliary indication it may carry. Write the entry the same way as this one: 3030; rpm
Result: 6200; rpm
